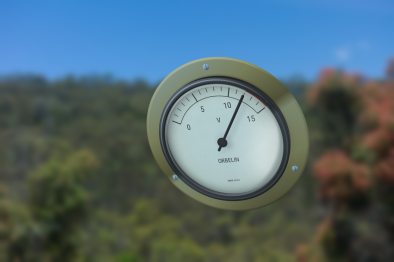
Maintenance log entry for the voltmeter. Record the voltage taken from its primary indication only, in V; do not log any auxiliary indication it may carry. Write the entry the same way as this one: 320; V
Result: 12; V
